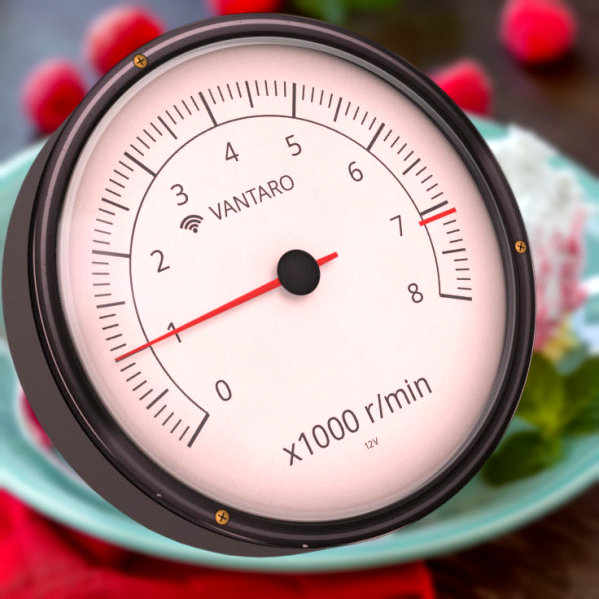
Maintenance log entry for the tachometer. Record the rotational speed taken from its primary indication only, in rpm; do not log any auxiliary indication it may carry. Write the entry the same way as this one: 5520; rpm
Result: 1000; rpm
